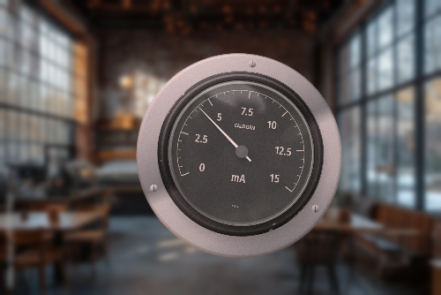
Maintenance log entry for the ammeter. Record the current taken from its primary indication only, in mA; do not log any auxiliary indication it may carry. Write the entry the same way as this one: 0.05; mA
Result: 4.25; mA
